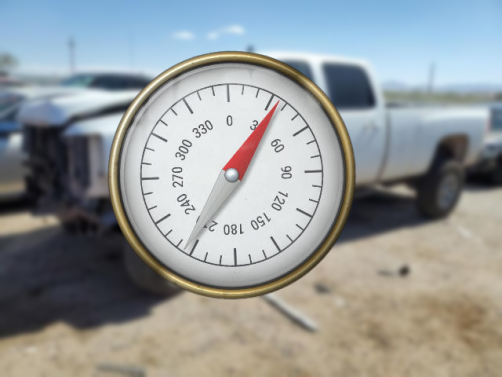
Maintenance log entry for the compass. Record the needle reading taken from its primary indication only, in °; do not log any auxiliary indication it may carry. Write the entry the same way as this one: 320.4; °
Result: 35; °
